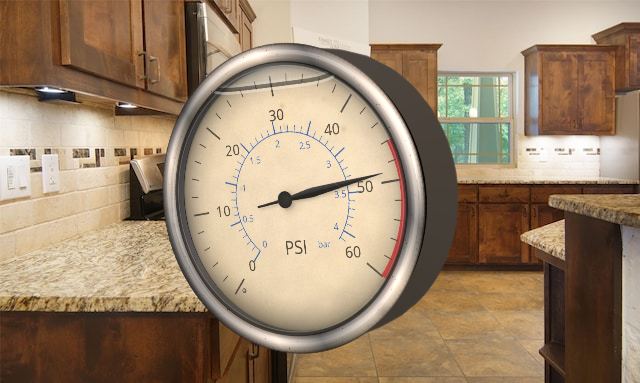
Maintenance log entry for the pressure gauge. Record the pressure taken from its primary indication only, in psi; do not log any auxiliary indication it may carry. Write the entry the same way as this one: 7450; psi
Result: 49; psi
